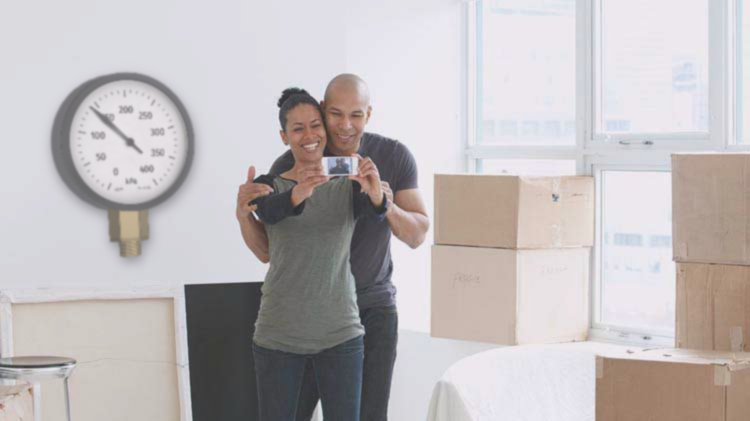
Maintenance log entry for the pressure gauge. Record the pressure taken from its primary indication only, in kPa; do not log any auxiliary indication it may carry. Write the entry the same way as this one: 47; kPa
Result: 140; kPa
